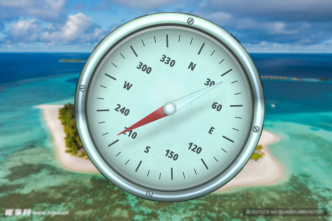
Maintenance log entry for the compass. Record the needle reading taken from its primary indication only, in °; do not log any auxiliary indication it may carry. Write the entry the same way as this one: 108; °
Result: 215; °
